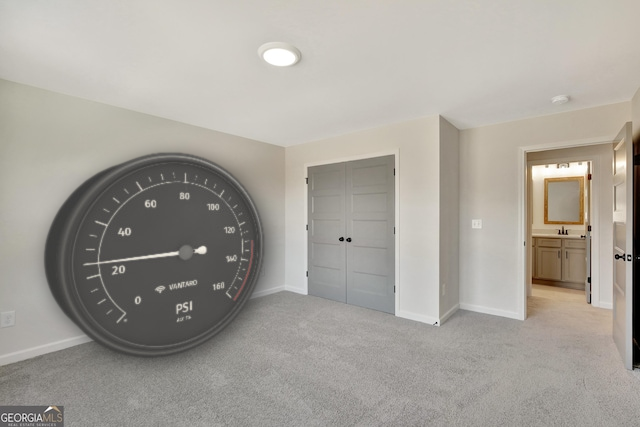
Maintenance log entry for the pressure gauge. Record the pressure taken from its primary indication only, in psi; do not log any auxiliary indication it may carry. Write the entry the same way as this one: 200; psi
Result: 25; psi
